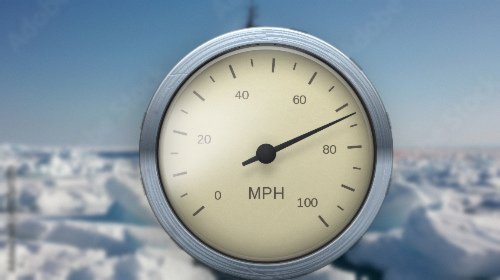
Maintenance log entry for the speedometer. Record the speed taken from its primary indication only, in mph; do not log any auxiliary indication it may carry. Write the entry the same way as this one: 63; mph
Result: 72.5; mph
